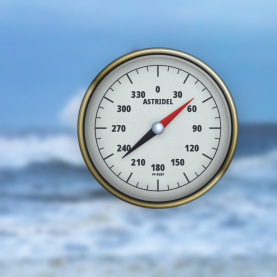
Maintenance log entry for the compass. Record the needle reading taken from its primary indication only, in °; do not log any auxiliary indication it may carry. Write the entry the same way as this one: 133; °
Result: 50; °
